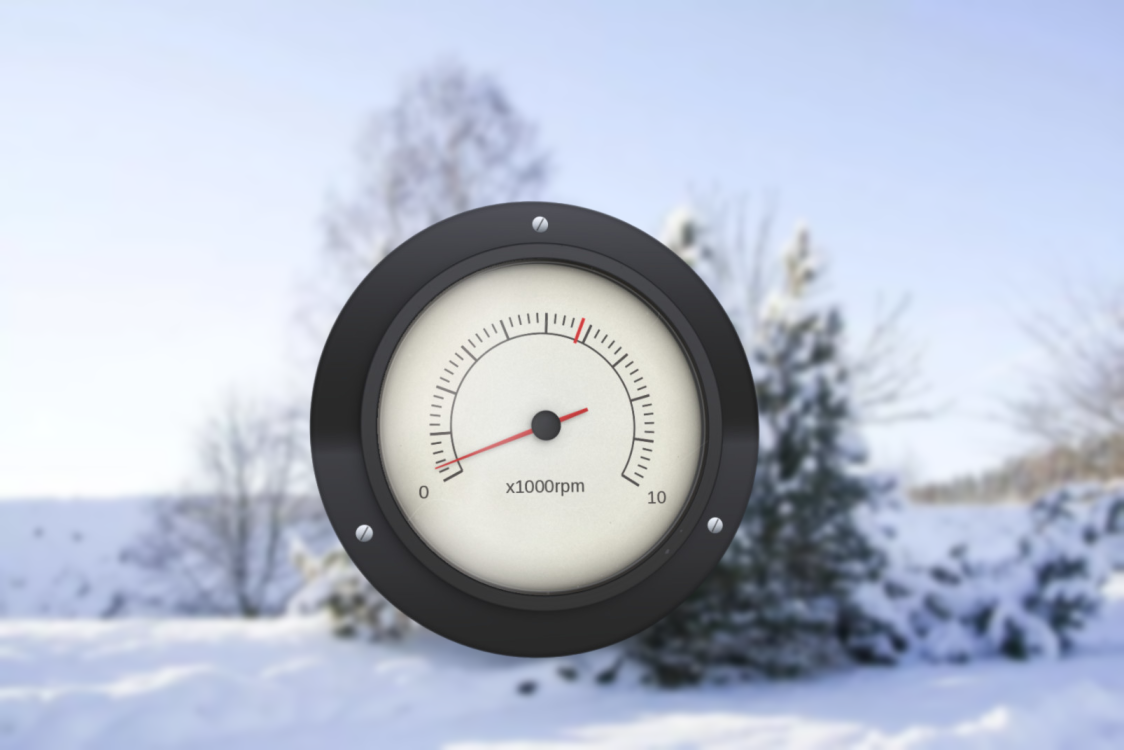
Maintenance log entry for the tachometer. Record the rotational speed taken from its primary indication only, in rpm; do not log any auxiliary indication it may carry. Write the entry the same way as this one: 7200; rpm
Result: 300; rpm
